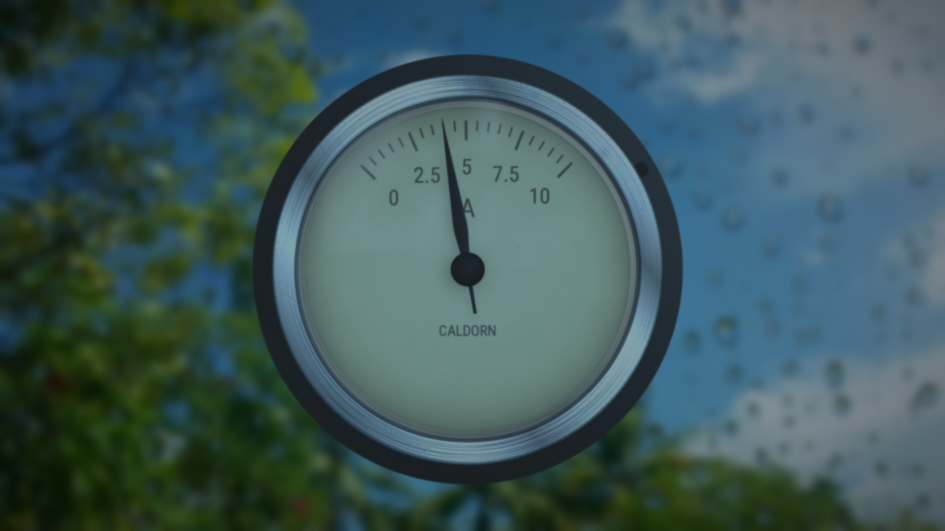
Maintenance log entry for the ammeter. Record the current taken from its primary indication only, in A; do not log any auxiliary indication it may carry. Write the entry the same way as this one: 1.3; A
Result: 4; A
